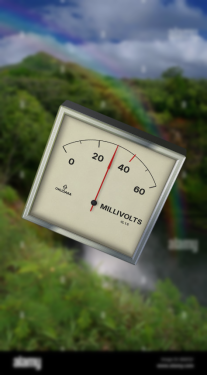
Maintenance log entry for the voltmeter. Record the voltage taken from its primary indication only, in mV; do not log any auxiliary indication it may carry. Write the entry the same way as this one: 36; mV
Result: 30; mV
